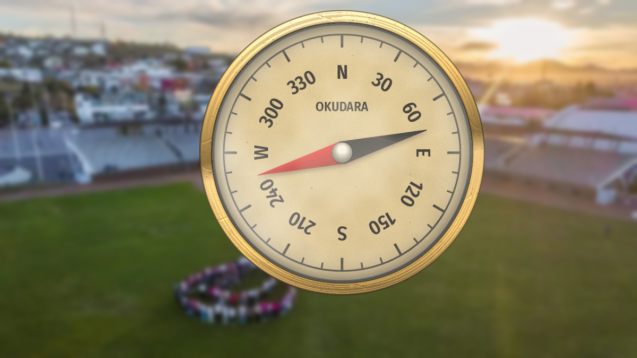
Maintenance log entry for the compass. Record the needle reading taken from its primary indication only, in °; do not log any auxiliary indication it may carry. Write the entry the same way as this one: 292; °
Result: 255; °
